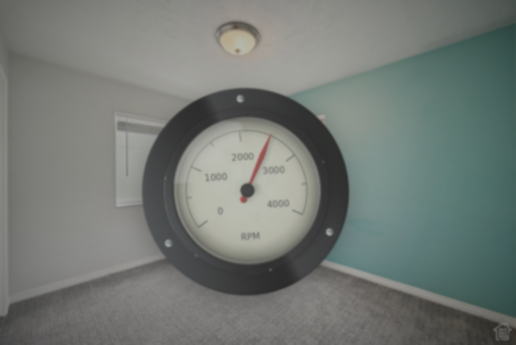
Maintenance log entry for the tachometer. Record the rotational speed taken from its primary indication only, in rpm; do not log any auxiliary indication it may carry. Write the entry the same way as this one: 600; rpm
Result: 2500; rpm
